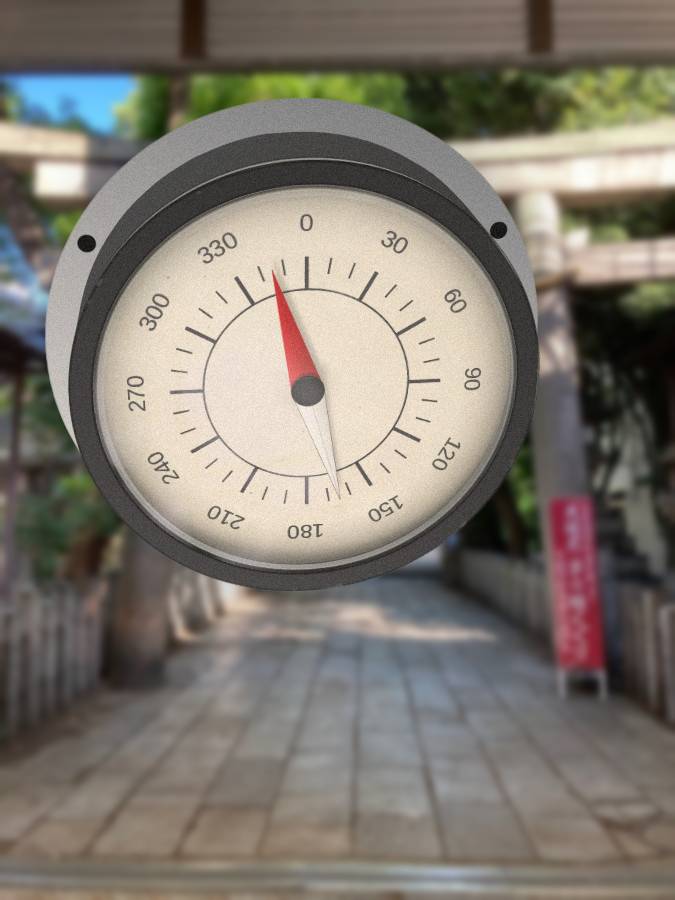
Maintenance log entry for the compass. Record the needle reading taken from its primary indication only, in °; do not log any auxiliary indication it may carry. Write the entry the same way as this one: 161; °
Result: 345; °
